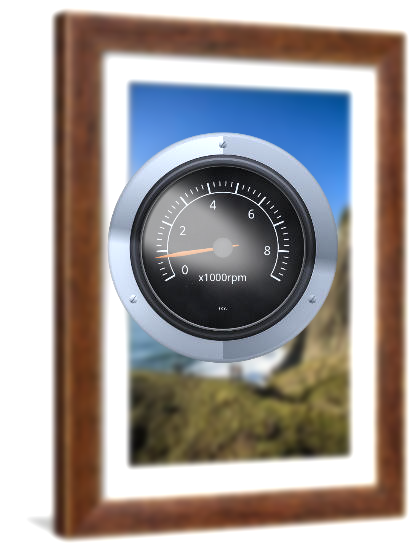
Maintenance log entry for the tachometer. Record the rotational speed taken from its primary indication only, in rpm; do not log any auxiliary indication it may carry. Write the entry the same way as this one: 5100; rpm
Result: 800; rpm
